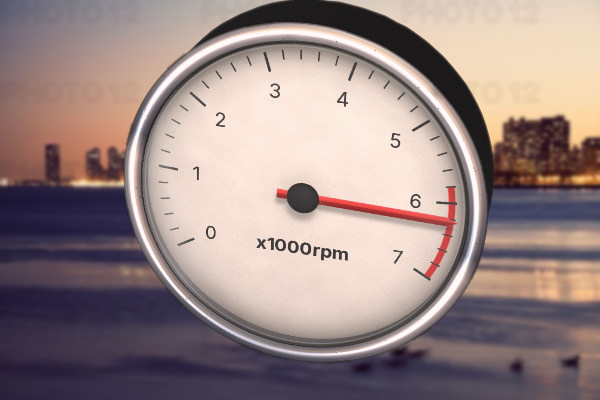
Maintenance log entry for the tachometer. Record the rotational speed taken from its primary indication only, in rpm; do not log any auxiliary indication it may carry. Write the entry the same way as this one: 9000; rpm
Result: 6200; rpm
